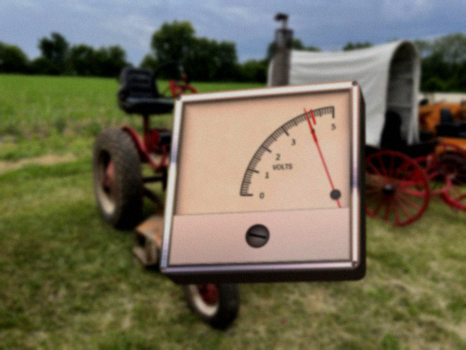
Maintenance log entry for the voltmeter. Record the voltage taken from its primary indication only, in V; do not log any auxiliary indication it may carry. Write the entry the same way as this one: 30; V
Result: 4; V
